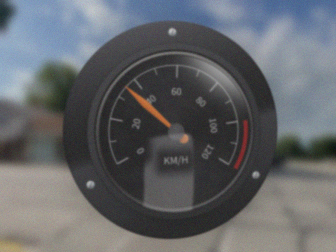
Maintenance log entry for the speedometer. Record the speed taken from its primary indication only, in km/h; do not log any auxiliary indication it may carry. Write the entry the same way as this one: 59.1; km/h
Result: 35; km/h
